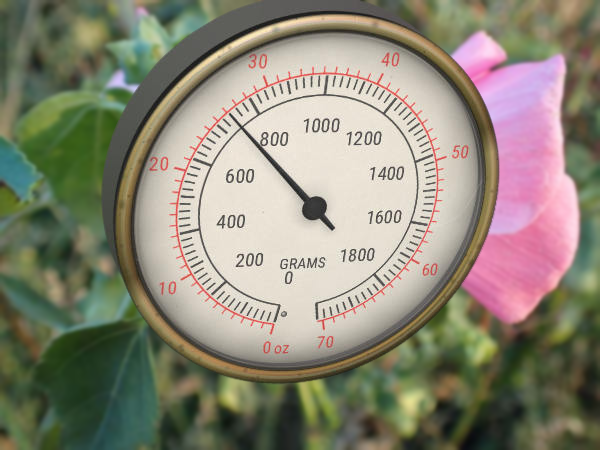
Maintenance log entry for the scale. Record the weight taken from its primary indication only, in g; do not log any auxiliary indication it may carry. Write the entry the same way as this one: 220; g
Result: 740; g
